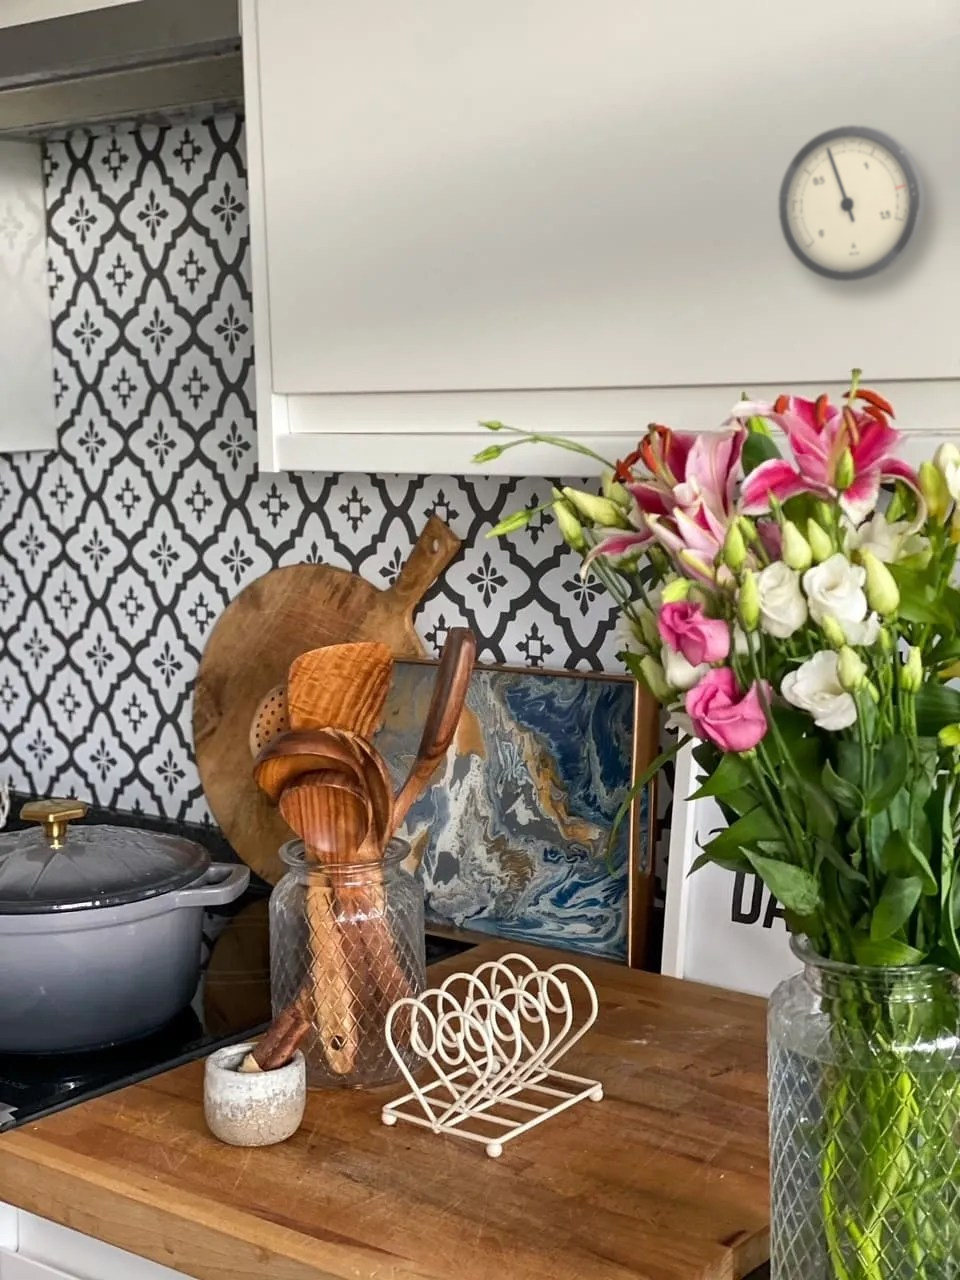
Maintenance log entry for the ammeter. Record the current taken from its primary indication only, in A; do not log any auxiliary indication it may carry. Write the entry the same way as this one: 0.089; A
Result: 0.7; A
